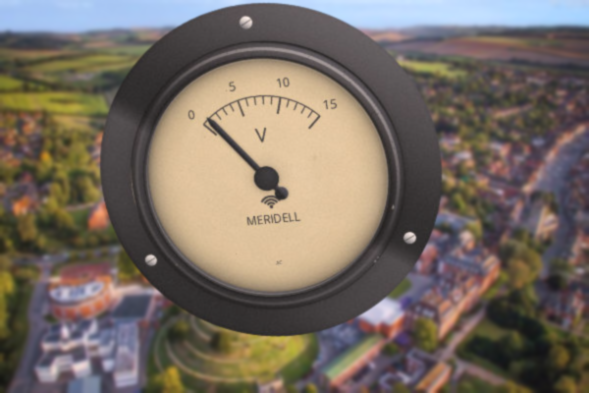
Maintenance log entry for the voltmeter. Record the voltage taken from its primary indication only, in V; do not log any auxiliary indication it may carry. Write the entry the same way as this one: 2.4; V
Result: 1; V
